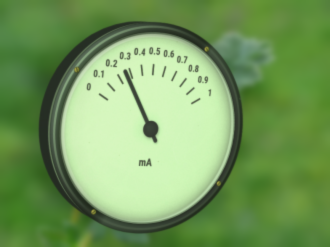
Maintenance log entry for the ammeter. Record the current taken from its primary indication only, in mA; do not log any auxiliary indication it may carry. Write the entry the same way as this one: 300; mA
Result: 0.25; mA
